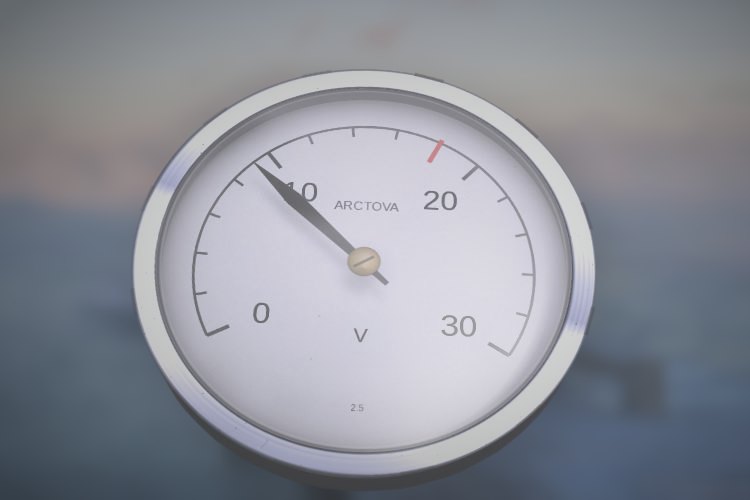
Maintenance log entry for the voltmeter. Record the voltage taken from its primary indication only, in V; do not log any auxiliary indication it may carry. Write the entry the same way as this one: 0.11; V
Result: 9; V
